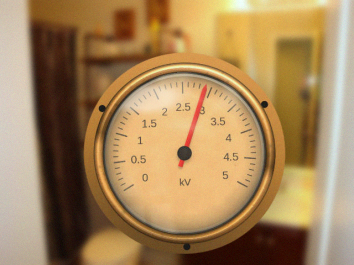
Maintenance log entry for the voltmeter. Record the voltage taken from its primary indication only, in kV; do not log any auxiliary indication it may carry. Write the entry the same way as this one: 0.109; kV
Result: 2.9; kV
